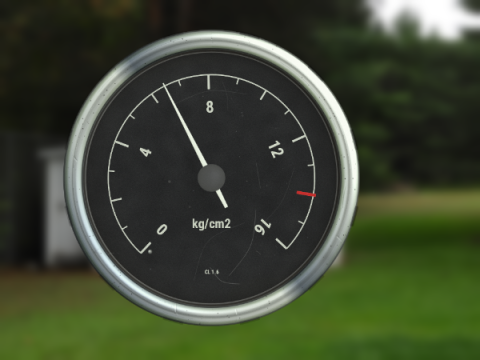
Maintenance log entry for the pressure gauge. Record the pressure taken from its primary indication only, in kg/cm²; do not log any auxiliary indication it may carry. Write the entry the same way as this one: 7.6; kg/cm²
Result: 6.5; kg/cm²
